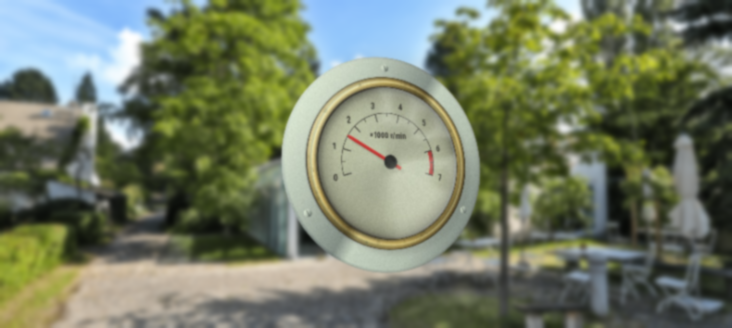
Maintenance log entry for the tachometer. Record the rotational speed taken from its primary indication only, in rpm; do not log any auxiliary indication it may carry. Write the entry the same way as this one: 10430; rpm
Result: 1500; rpm
